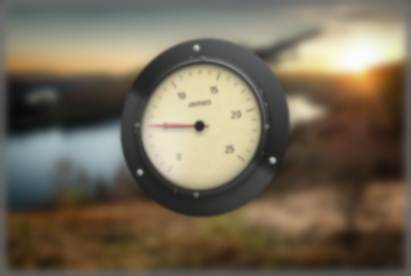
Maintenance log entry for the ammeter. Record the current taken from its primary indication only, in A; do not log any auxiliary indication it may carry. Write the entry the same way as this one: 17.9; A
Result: 5; A
